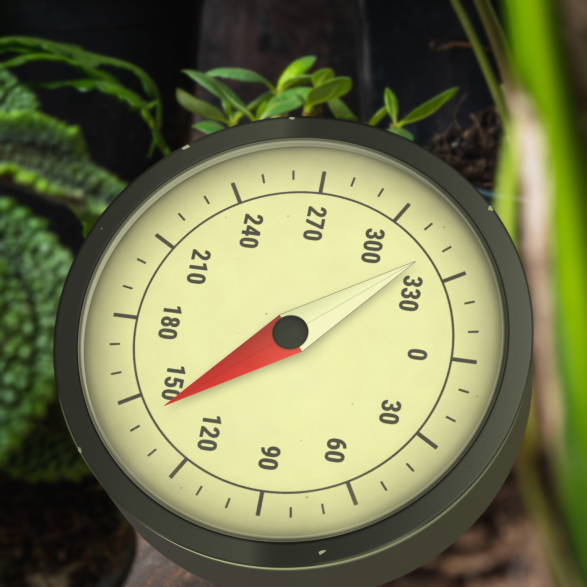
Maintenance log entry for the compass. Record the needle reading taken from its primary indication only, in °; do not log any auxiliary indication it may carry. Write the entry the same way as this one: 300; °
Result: 140; °
